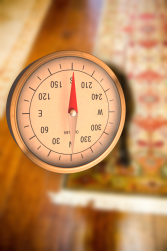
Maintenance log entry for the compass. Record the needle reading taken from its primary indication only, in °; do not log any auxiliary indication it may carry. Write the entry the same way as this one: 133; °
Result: 180; °
